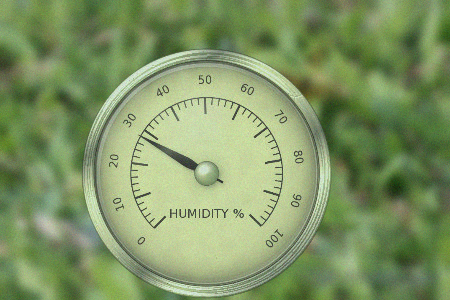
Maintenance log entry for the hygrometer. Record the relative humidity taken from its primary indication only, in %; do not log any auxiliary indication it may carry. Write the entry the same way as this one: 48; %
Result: 28; %
